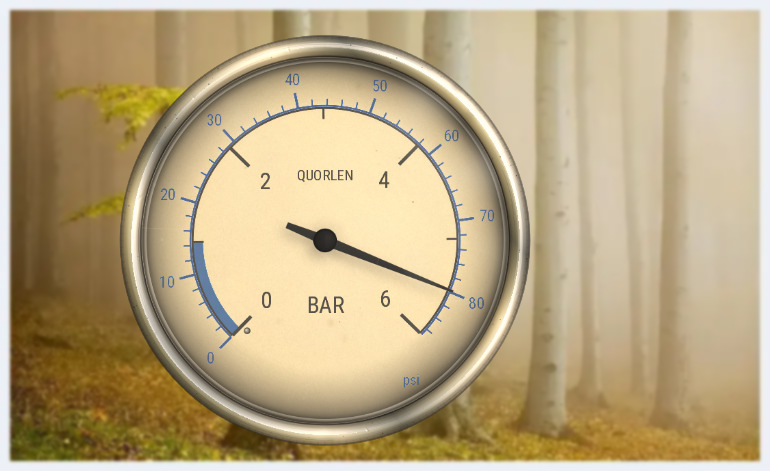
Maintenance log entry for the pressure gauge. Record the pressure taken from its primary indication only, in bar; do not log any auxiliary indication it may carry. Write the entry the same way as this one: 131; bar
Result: 5.5; bar
